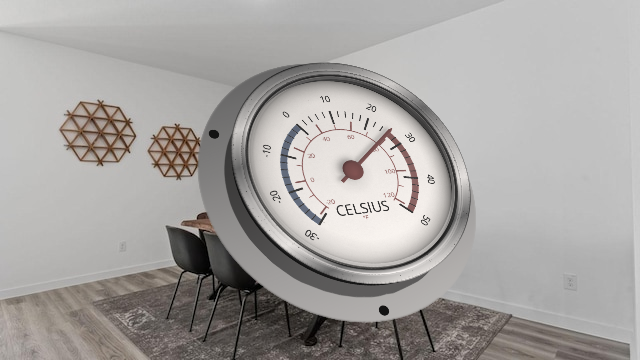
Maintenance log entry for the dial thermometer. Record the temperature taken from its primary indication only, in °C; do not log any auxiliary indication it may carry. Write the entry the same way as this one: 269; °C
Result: 26; °C
